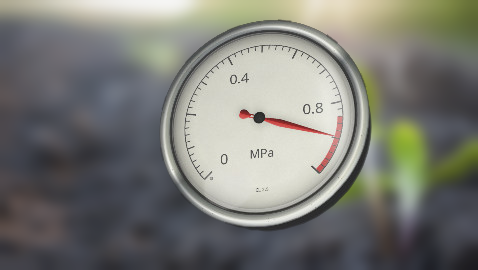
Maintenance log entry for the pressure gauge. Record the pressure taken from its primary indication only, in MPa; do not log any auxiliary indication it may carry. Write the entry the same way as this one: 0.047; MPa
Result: 0.9; MPa
